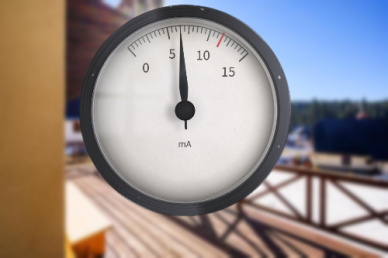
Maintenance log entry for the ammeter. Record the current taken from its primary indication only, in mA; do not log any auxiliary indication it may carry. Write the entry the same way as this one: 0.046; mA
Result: 6.5; mA
